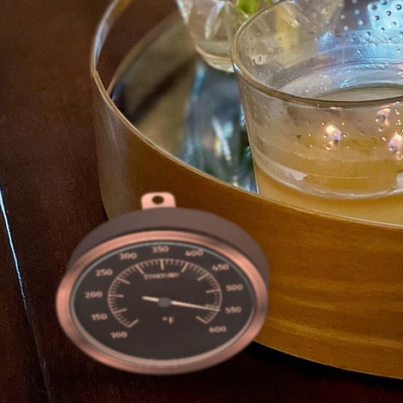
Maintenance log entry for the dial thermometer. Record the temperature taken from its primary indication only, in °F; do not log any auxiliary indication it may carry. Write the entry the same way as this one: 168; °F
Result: 550; °F
